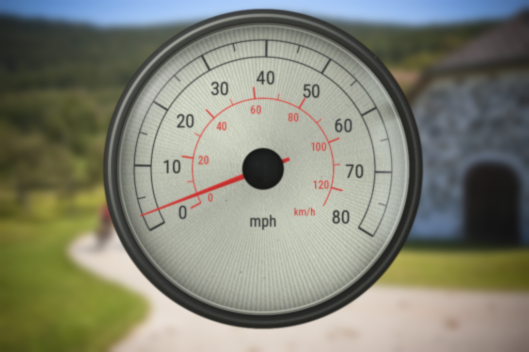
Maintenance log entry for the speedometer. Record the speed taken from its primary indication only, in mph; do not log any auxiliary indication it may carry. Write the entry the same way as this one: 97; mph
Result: 2.5; mph
